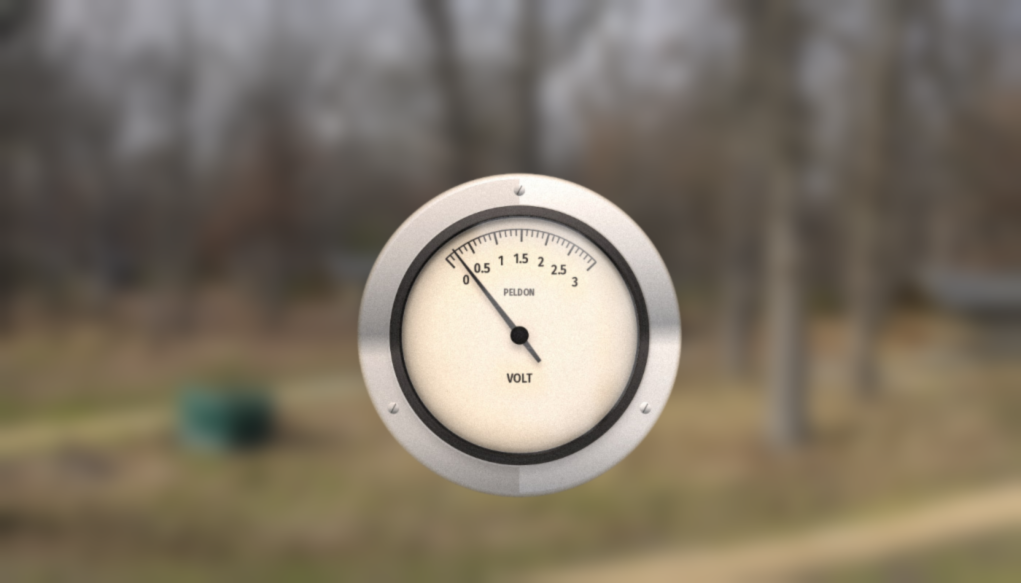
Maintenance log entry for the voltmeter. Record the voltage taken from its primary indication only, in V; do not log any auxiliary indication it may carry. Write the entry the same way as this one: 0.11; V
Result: 0.2; V
